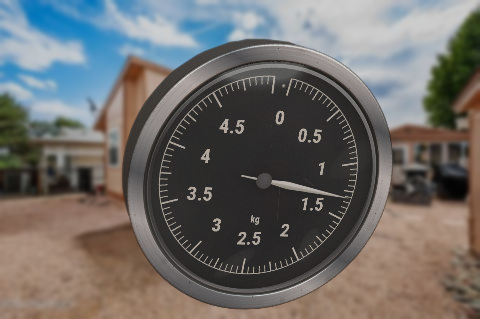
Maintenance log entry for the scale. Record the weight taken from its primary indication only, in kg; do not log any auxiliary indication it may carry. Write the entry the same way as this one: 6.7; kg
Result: 1.3; kg
